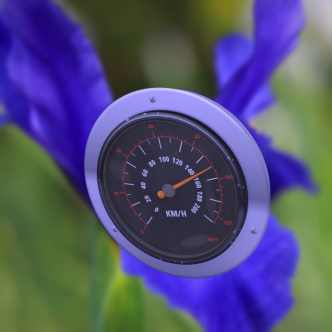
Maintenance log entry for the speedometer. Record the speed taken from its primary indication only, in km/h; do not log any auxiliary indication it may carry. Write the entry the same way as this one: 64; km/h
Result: 150; km/h
